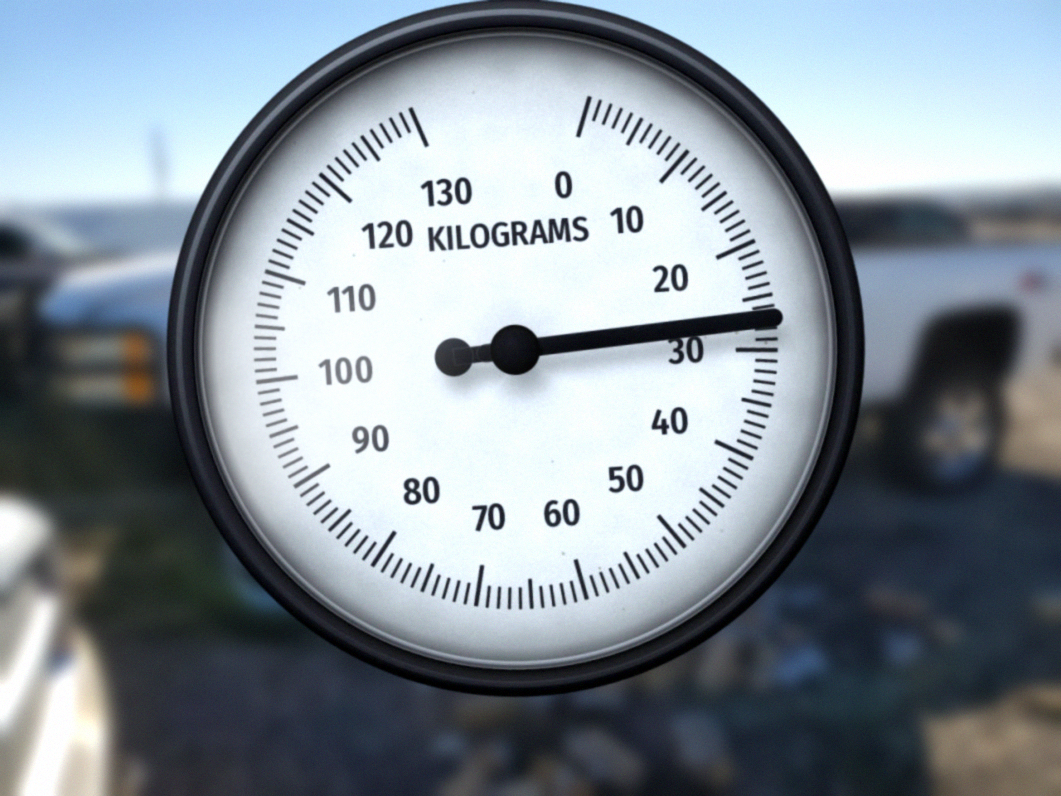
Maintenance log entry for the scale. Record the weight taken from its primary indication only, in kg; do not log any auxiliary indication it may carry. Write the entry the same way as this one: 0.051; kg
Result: 27; kg
